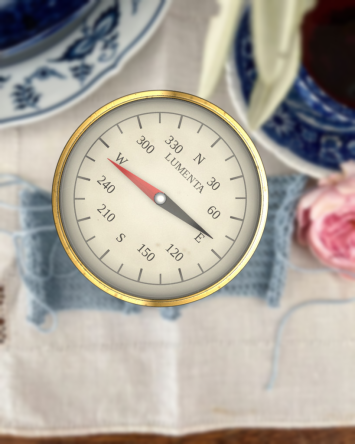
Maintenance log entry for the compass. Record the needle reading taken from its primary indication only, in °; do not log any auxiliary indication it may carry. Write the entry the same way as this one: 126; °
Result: 262.5; °
